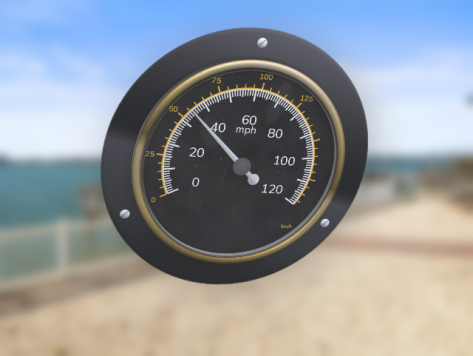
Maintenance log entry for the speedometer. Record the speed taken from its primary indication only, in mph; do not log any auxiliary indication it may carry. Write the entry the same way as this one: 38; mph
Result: 35; mph
